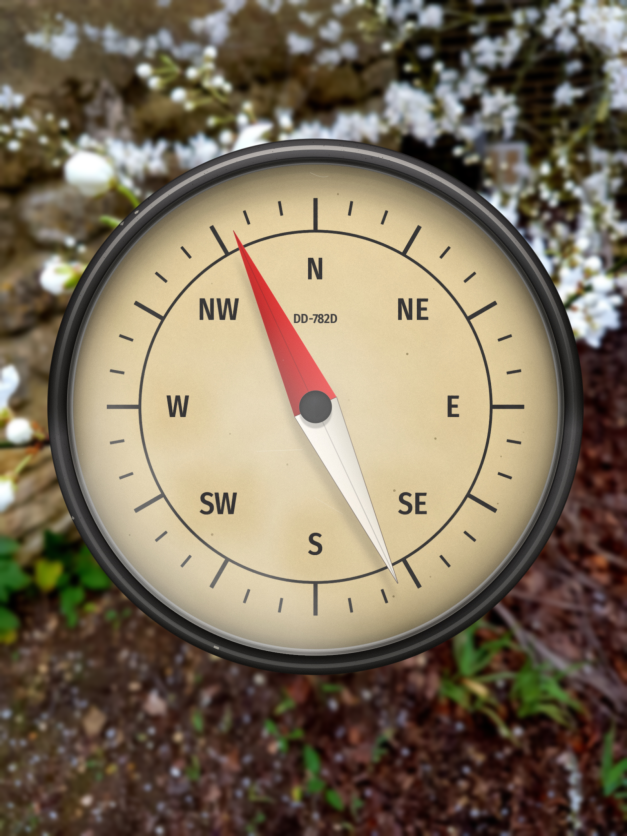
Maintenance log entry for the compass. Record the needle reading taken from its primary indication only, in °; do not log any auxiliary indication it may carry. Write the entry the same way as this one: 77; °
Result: 335; °
